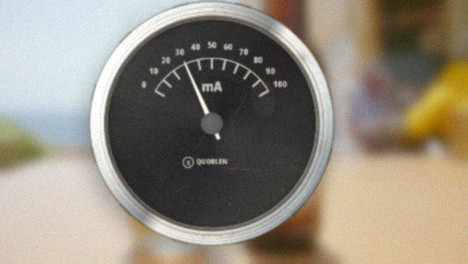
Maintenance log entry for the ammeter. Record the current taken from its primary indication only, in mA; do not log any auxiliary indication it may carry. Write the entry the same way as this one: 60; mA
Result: 30; mA
